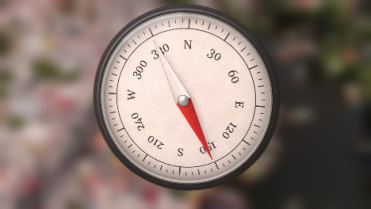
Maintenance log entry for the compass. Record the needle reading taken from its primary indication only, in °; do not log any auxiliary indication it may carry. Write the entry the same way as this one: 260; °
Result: 150; °
